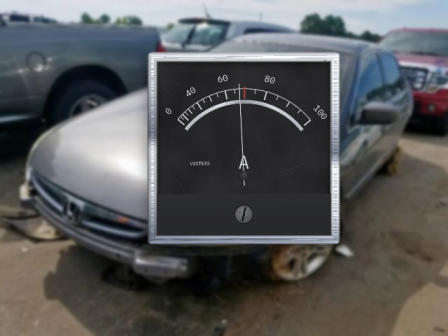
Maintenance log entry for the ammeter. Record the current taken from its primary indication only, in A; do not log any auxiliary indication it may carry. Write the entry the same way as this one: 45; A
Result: 67.5; A
